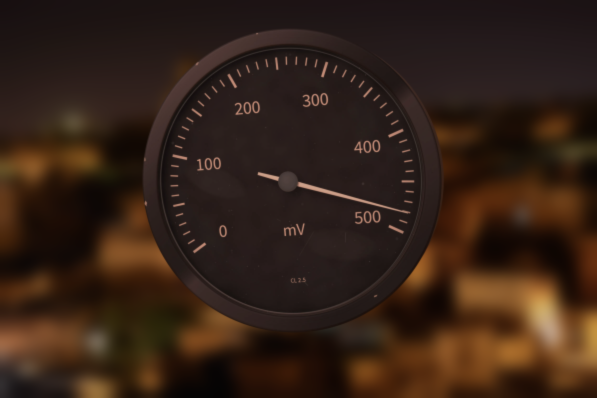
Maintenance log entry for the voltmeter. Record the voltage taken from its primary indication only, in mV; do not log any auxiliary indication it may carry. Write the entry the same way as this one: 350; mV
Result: 480; mV
